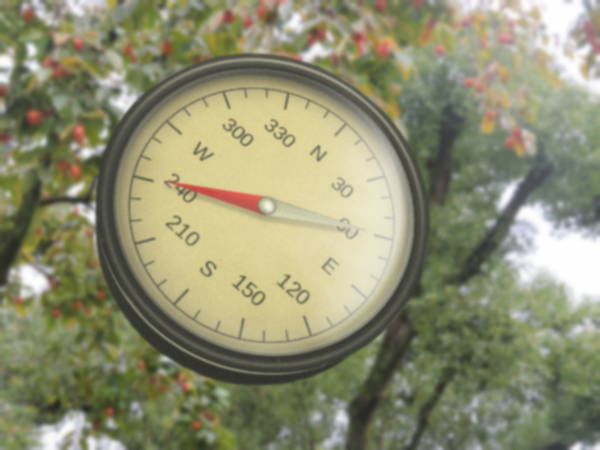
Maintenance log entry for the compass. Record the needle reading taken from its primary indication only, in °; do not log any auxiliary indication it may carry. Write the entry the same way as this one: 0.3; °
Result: 240; °
